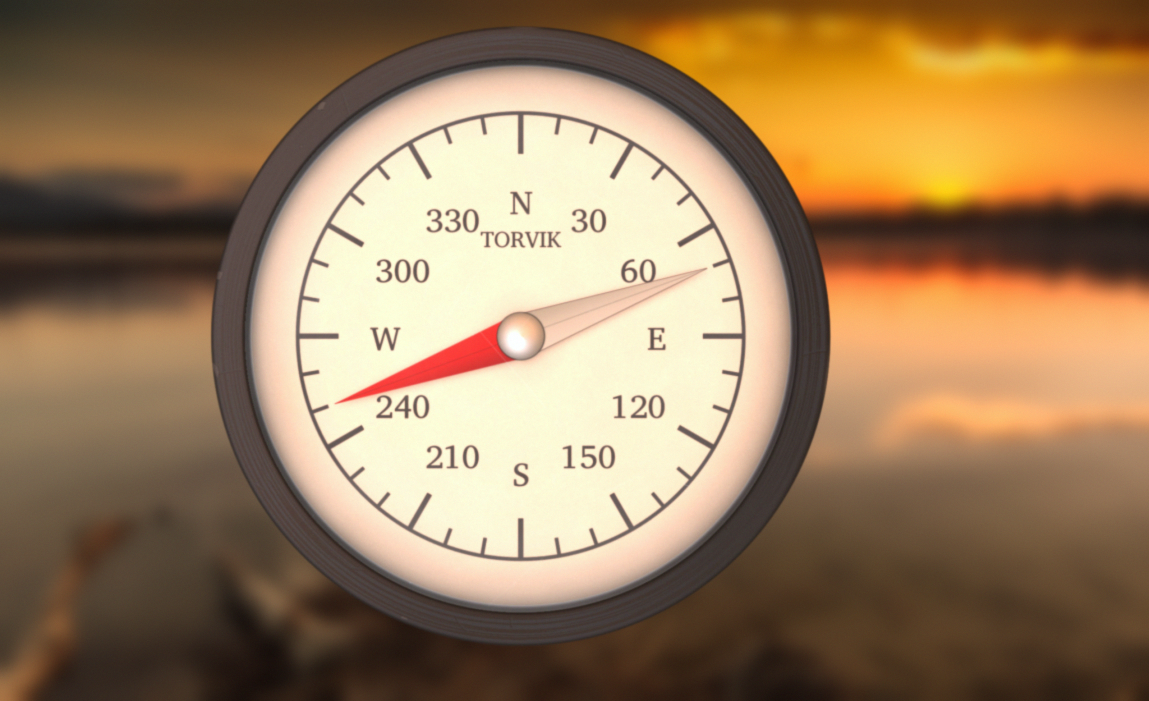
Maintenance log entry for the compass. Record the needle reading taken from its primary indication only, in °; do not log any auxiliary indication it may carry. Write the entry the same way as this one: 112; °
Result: 250; °
